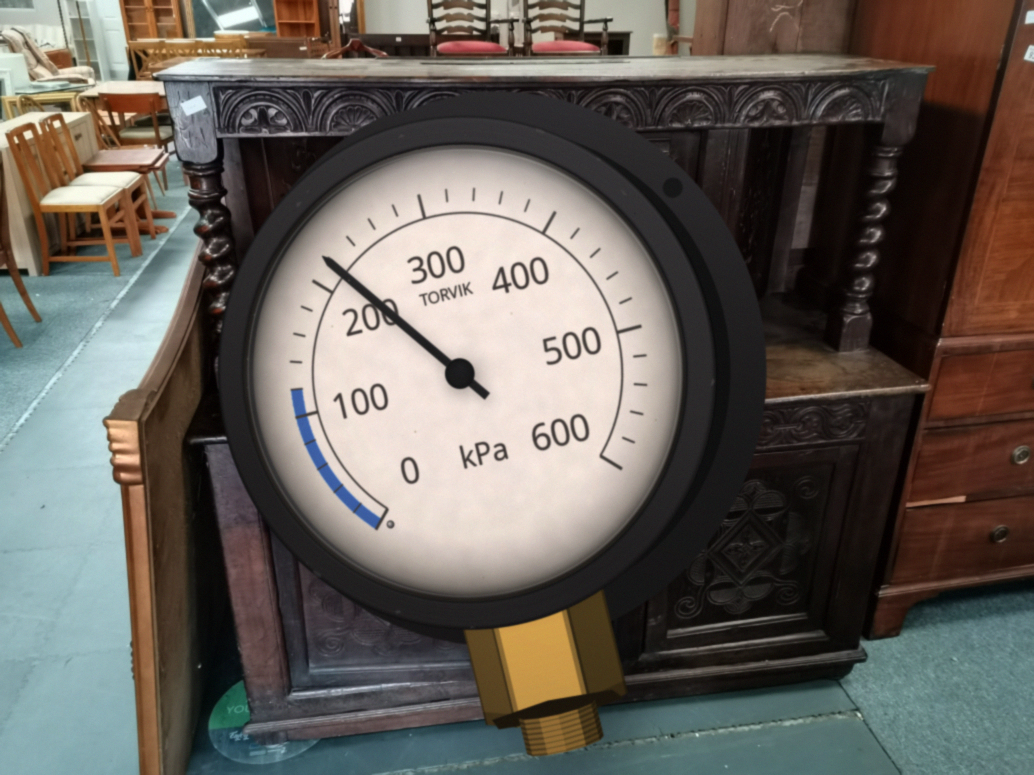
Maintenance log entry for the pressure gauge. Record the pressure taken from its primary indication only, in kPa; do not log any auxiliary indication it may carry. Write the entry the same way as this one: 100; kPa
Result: 220; kPa
